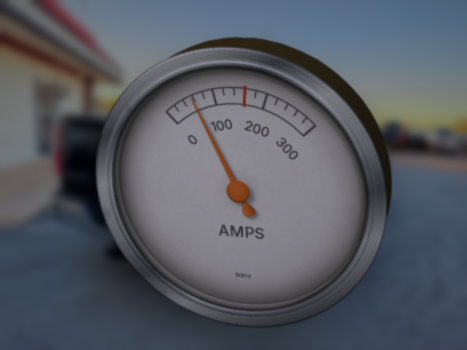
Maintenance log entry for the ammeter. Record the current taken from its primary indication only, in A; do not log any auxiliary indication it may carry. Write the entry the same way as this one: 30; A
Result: 60; A
